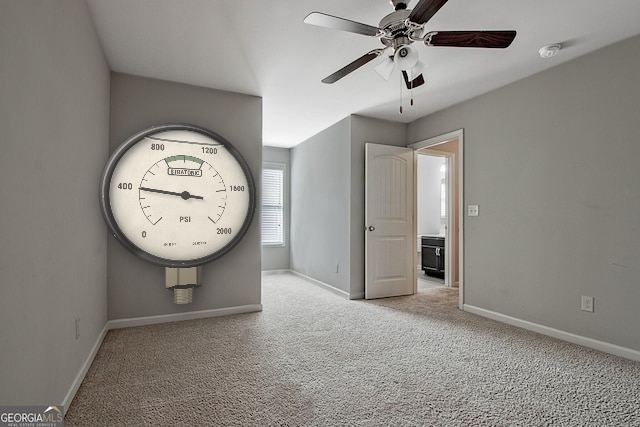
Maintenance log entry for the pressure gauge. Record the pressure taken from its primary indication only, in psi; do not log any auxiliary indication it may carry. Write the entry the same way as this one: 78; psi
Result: 400; psi
